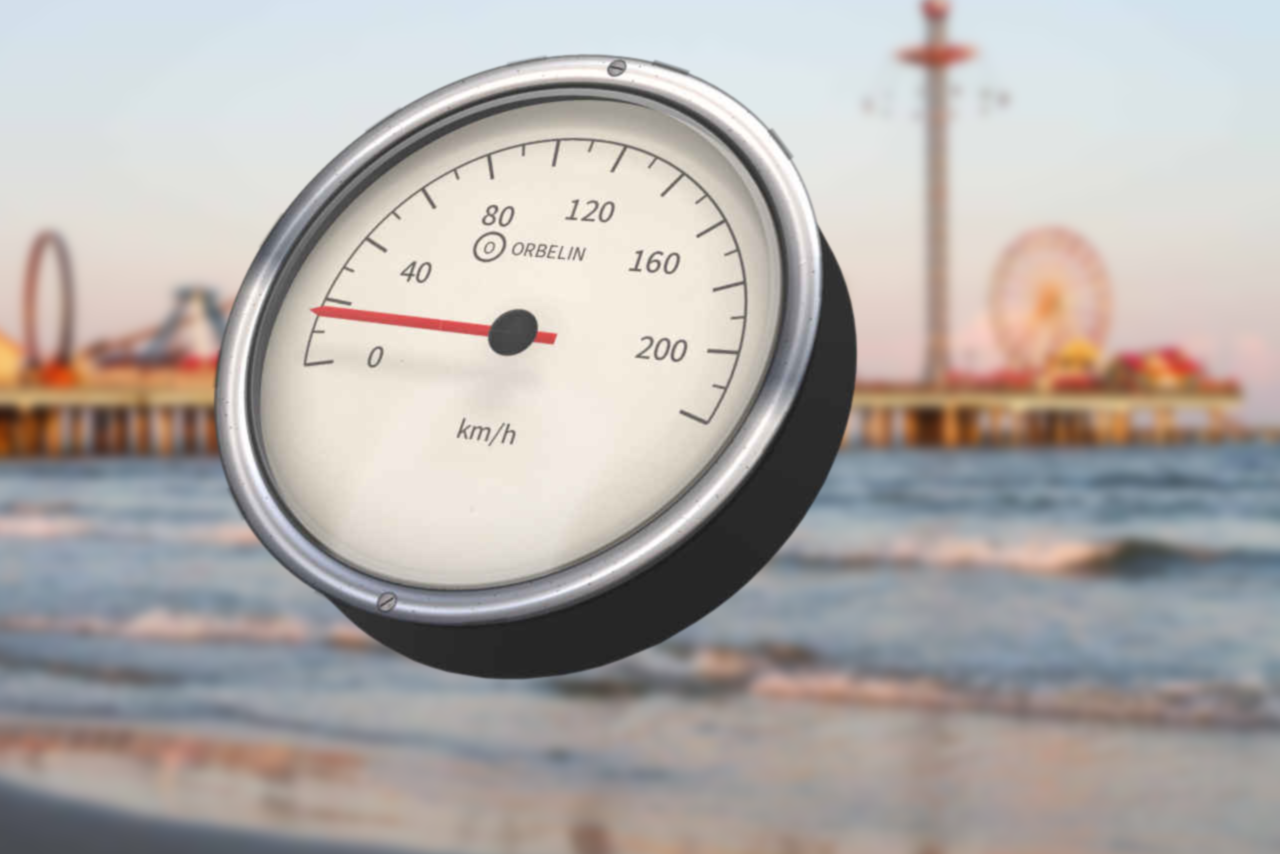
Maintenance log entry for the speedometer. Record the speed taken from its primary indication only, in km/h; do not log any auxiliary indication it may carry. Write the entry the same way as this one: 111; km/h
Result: 15; km/h
